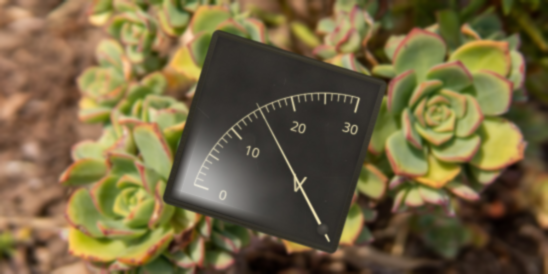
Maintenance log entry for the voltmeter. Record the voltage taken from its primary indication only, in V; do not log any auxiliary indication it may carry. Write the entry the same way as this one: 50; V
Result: 15; V
